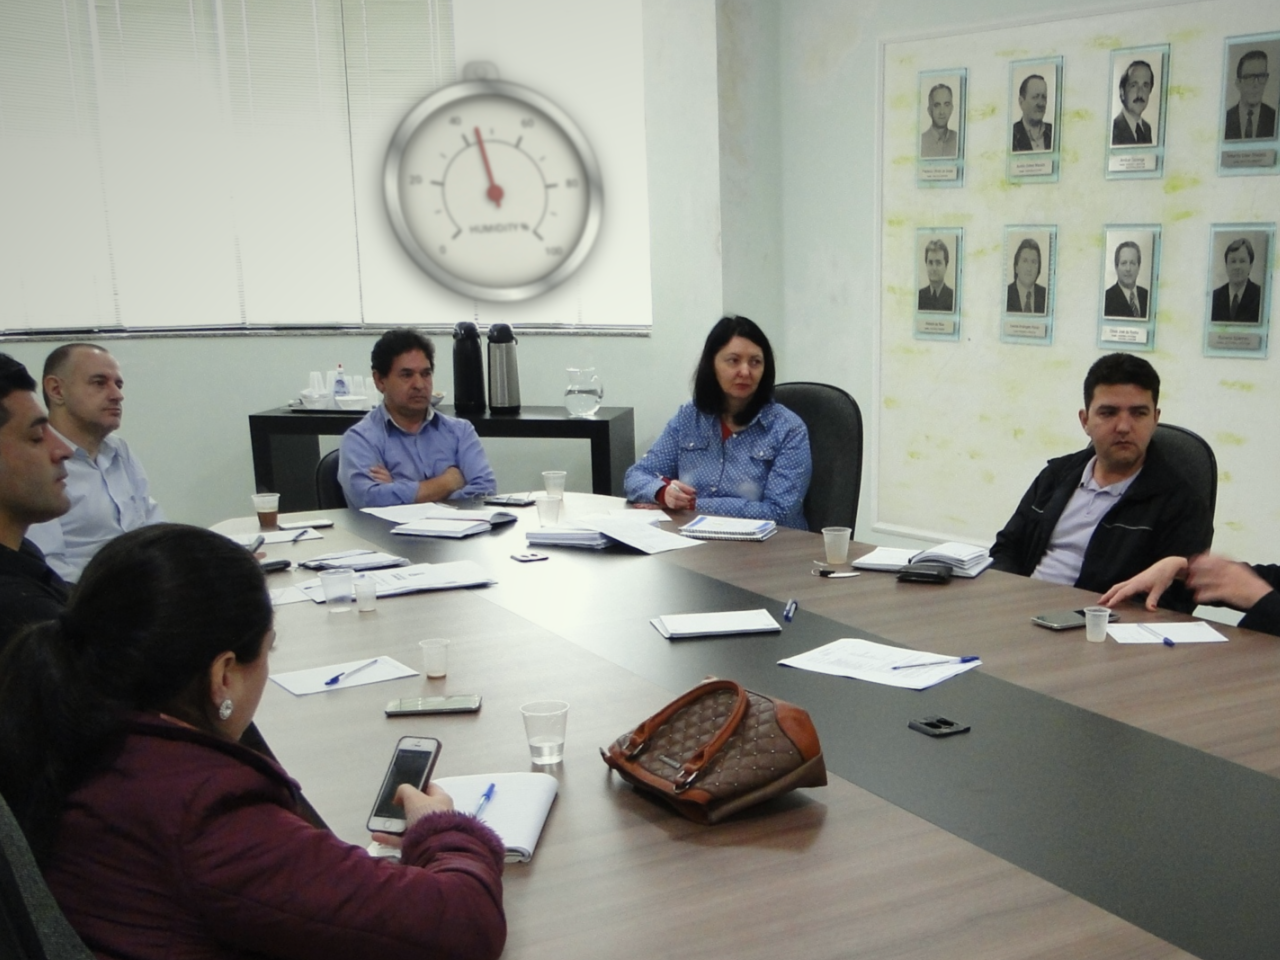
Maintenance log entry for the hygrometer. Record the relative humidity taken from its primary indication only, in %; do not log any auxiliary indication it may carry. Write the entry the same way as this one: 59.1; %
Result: 45; %
